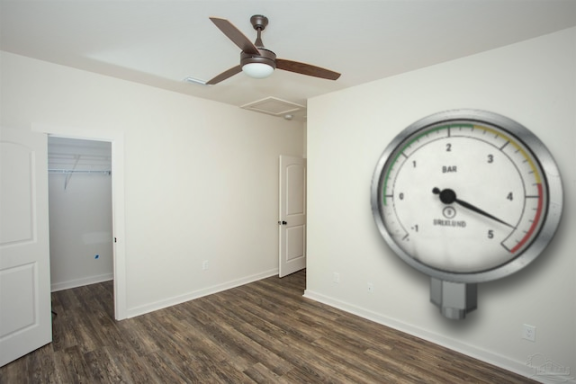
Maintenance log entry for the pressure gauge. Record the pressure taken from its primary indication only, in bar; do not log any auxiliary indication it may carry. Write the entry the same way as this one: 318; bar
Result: 4.6; bar
